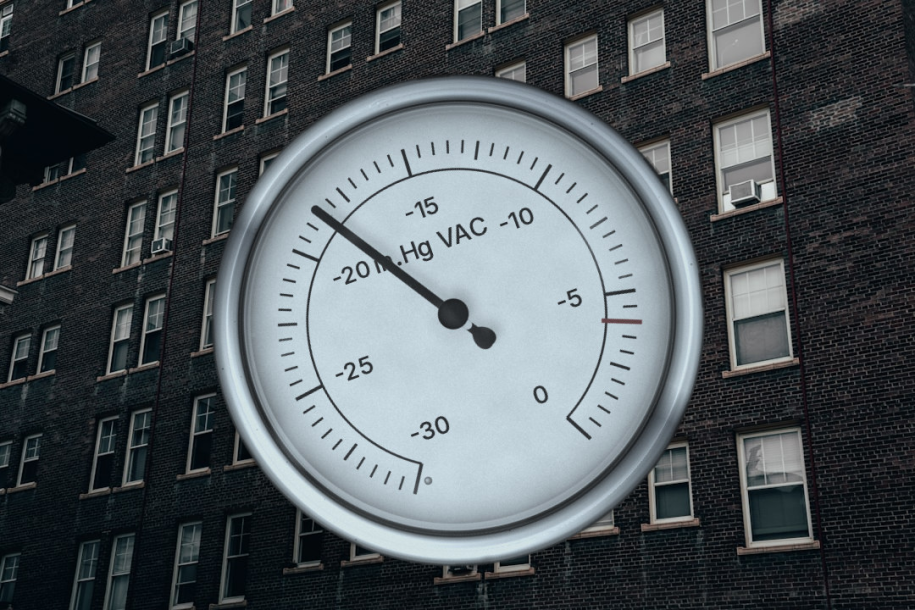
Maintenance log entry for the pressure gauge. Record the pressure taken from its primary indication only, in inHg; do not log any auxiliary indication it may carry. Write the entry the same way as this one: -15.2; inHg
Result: -18.5; inHg
